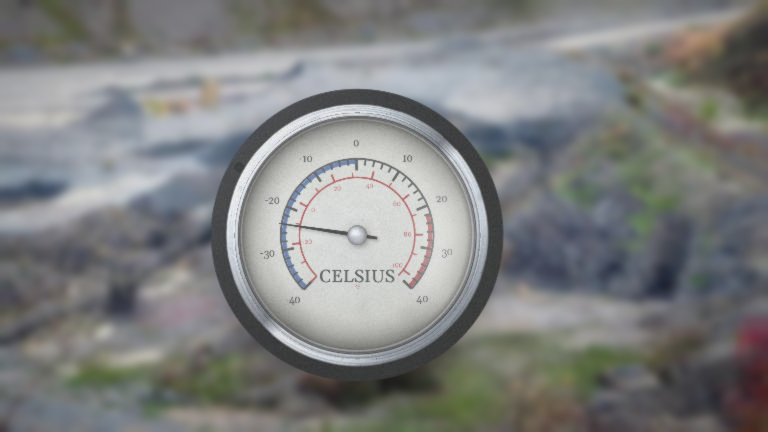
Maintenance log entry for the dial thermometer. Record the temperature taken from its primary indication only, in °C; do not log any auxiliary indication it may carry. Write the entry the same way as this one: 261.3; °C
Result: -24; °C
